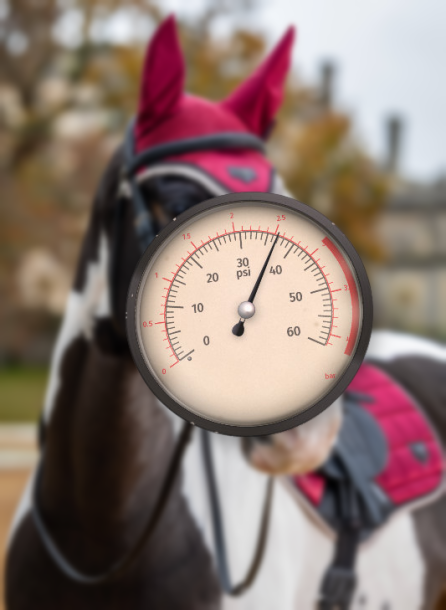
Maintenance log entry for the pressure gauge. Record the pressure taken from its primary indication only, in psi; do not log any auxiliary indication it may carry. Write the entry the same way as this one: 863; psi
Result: 37; psi
